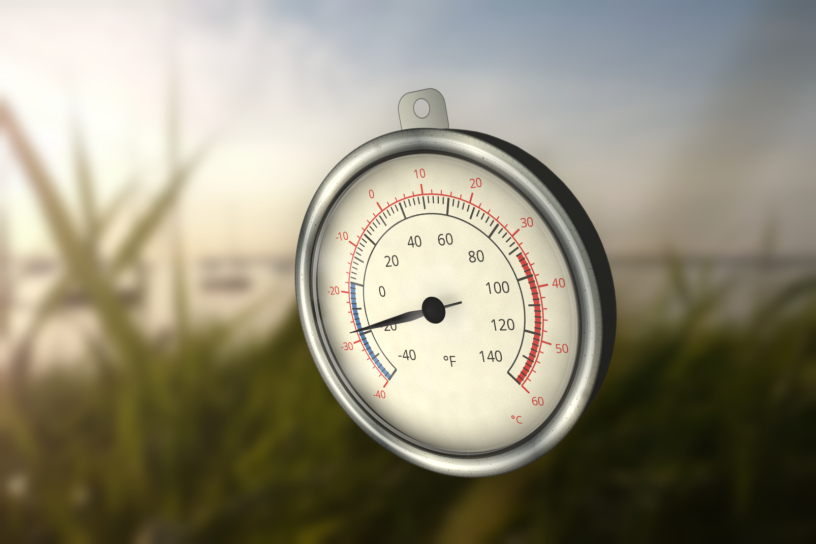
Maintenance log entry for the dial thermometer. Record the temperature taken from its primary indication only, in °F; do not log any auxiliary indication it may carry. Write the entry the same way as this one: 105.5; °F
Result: -18; °F
